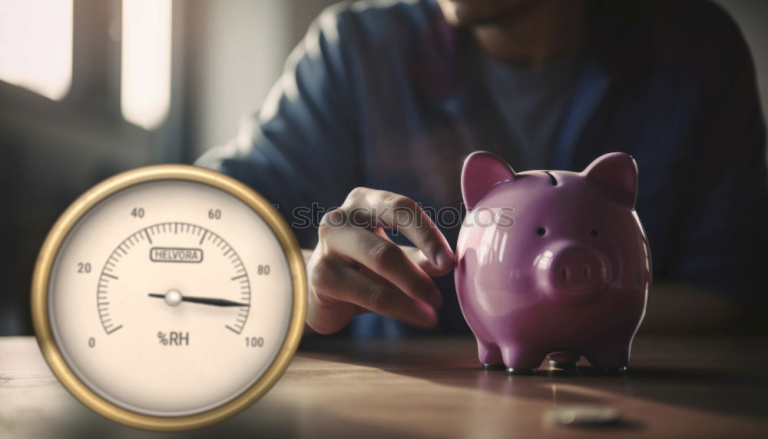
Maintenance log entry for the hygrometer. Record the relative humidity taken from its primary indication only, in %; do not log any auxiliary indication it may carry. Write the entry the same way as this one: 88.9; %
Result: 90; %
